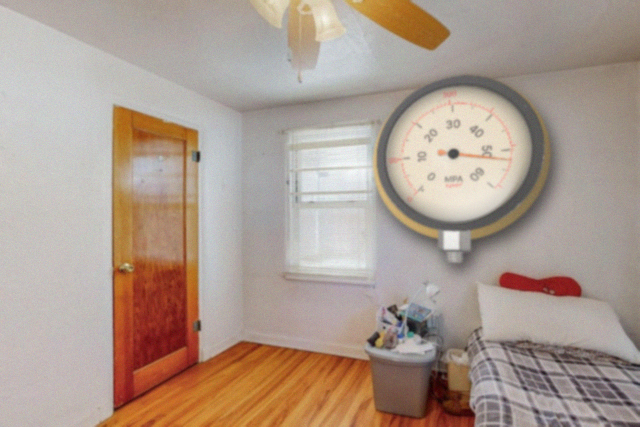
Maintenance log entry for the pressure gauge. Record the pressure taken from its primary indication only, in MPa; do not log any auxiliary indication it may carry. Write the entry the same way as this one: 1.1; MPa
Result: 52.5; MPa
